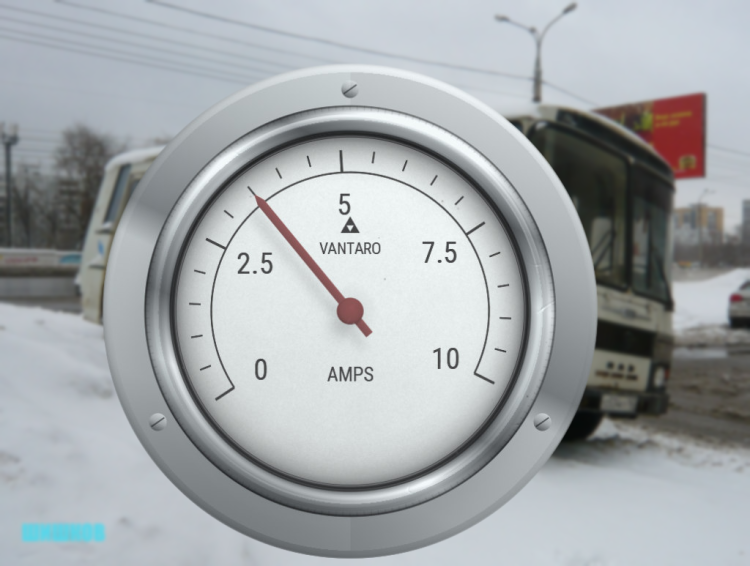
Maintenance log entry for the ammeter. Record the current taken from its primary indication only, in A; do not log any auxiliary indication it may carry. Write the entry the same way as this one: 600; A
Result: 3.5; A
